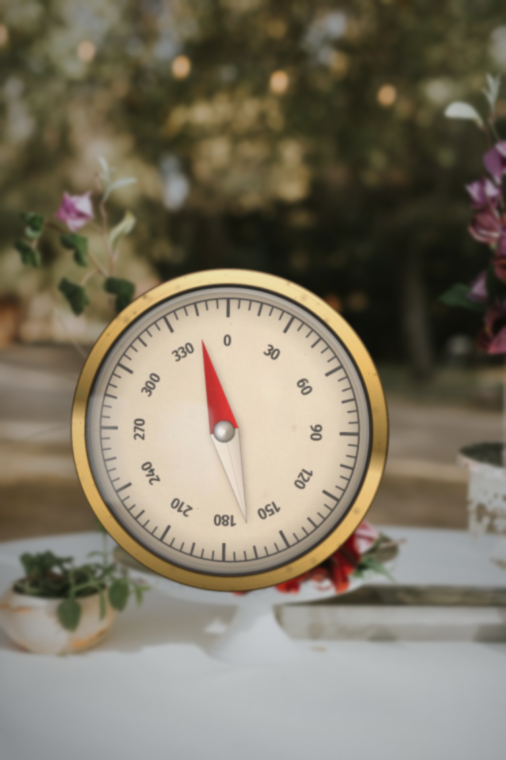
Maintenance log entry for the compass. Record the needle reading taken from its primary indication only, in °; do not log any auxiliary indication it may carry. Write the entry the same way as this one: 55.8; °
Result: 345; °
